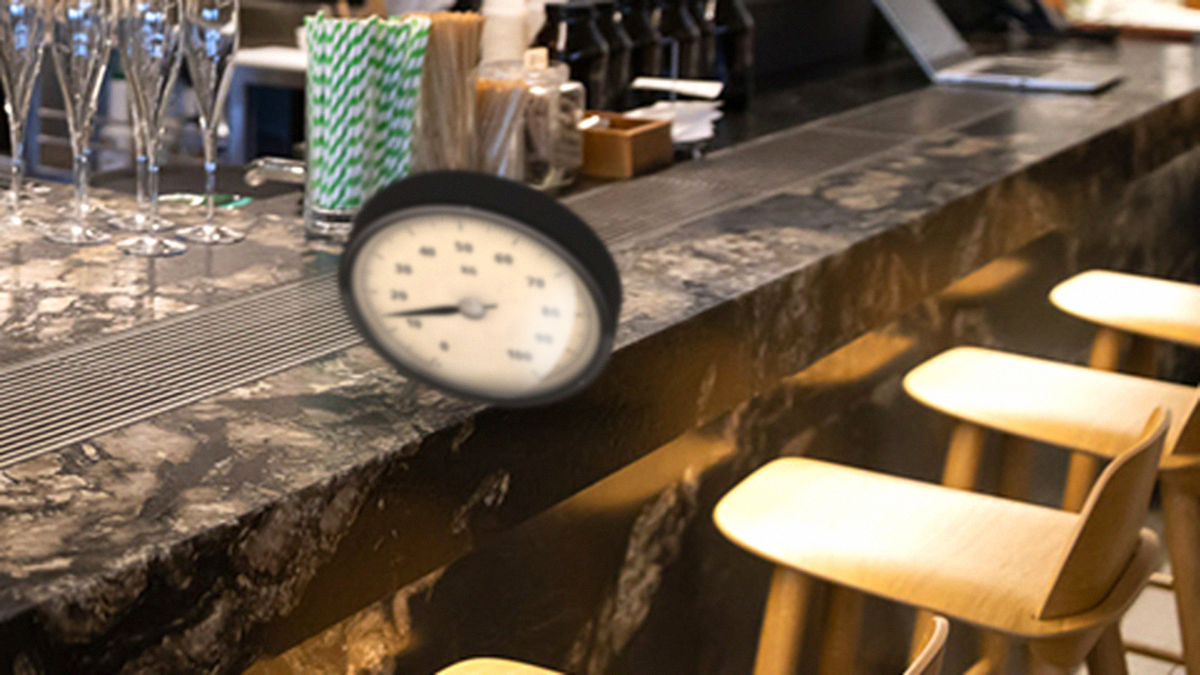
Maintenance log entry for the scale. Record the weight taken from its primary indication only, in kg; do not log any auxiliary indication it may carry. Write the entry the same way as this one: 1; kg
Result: 15; kg
